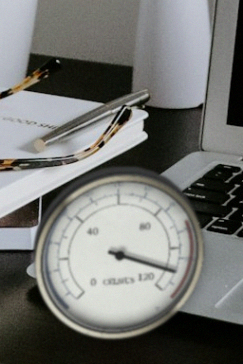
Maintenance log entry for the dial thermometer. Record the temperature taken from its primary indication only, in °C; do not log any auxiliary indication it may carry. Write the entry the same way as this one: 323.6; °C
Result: 110; °C
